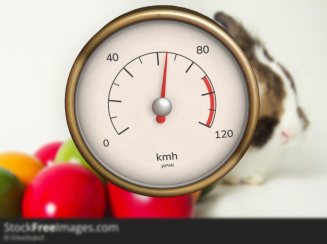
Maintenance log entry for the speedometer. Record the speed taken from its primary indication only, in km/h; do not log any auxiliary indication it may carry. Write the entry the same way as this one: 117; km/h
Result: 65; km/h
